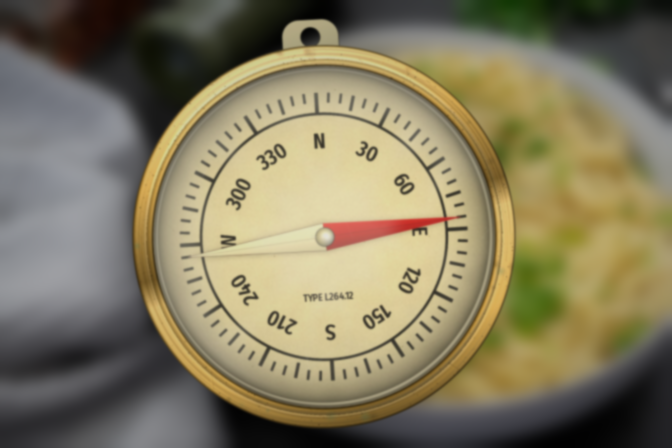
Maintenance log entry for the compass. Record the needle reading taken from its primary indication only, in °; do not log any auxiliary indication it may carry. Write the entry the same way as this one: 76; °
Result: 85; °
